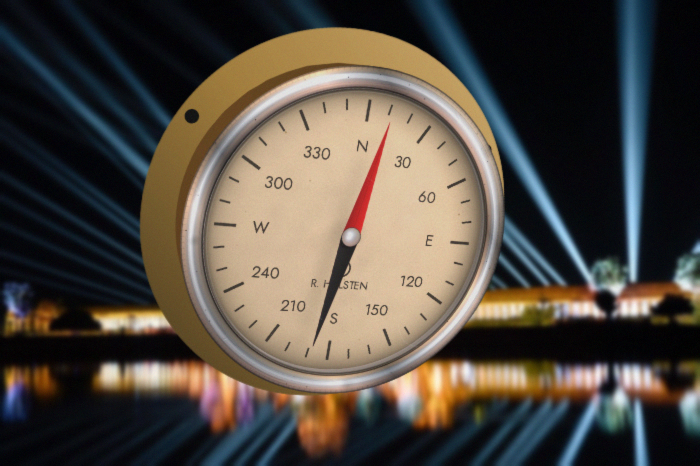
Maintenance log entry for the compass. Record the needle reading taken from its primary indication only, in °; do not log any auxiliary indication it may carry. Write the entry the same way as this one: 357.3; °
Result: 10; °
